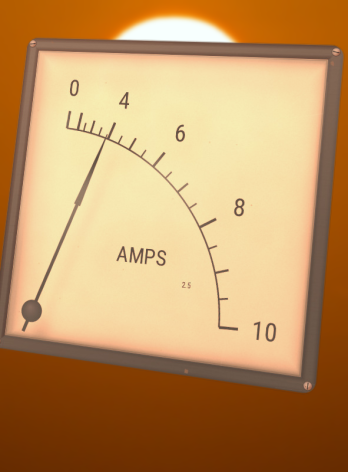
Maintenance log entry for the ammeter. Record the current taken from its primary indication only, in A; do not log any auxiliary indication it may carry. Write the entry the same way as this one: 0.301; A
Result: 4; A
